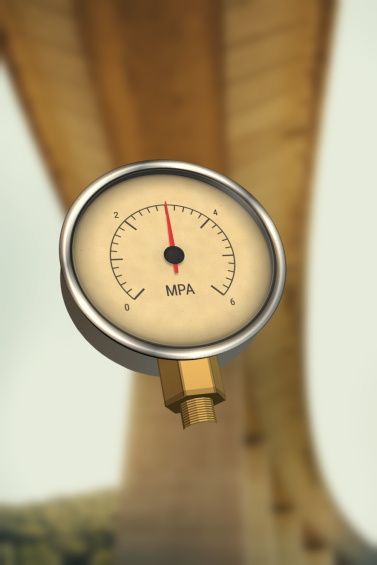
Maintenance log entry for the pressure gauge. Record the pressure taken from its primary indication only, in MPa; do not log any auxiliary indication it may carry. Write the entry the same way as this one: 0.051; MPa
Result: 3; MPa
